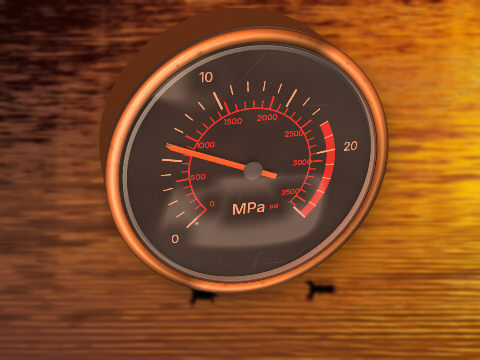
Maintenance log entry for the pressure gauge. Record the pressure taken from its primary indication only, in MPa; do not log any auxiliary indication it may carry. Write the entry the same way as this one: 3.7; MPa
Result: 6; MPa
